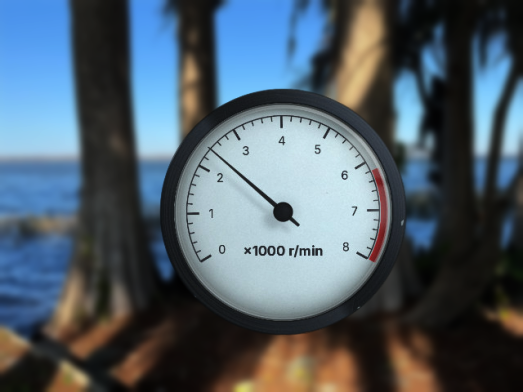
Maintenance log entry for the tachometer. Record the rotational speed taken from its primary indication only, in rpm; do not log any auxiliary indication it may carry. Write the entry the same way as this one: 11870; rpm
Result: 2400; rpm
